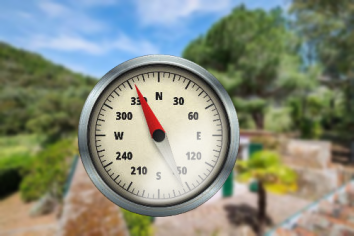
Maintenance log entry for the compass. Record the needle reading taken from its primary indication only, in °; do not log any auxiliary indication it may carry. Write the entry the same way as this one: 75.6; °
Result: 335; °
